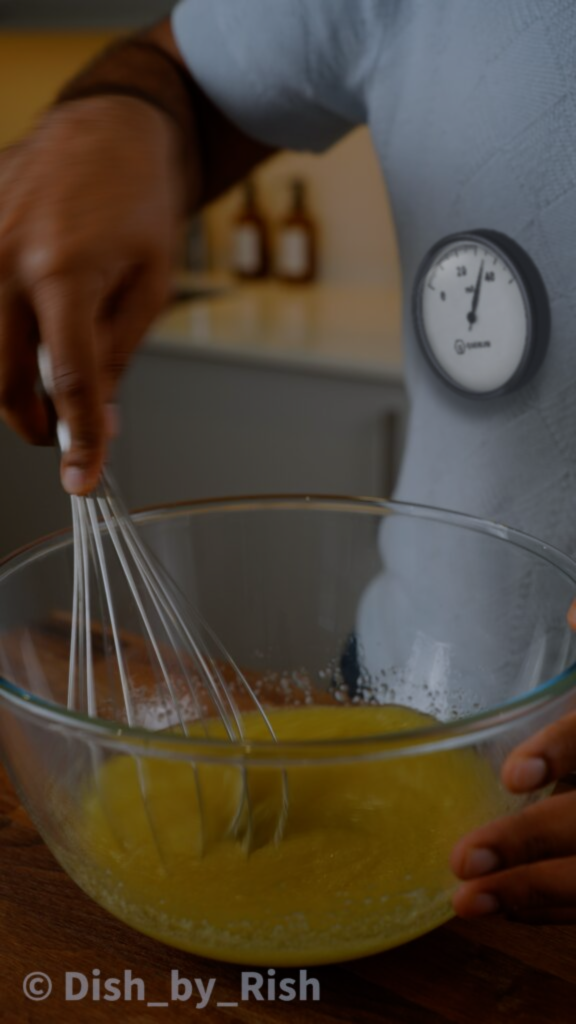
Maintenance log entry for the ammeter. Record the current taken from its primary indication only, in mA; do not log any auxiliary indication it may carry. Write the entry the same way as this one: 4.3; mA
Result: 35; mA
